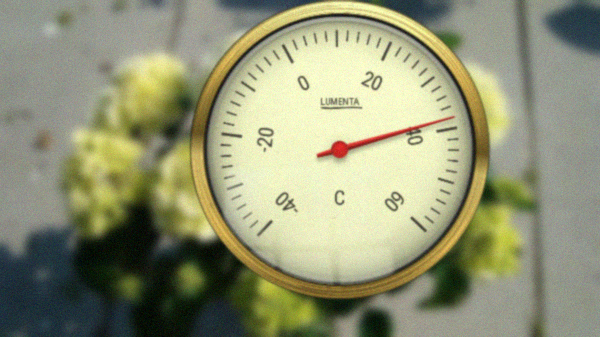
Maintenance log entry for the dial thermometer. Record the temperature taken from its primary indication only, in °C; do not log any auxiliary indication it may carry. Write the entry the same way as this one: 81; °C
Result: 38; °C
